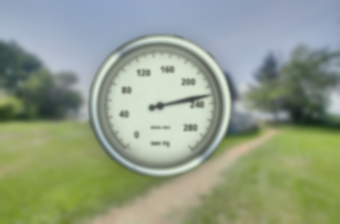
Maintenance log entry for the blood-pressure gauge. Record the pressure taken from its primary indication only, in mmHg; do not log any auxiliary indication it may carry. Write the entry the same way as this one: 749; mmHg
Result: 230; mmHg
